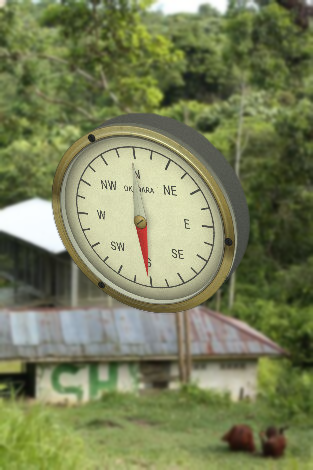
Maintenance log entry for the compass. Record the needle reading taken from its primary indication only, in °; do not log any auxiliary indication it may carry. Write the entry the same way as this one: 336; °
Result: 180; °
